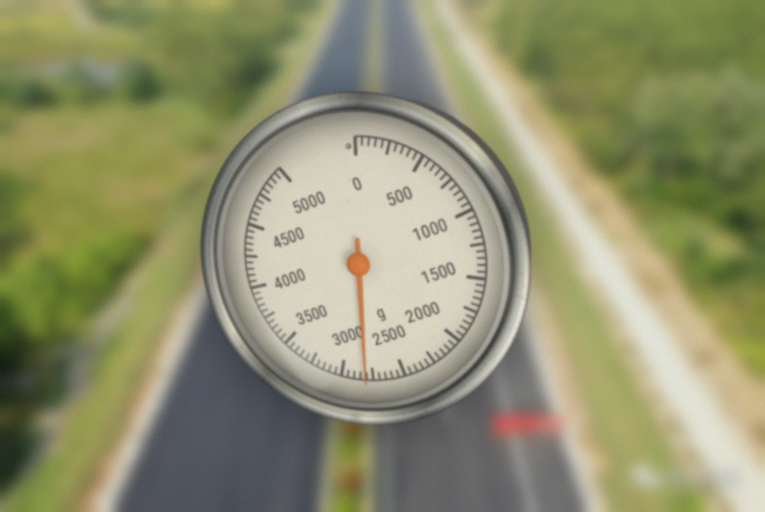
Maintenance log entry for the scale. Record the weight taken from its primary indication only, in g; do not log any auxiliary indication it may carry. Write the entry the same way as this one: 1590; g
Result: 2800; g
